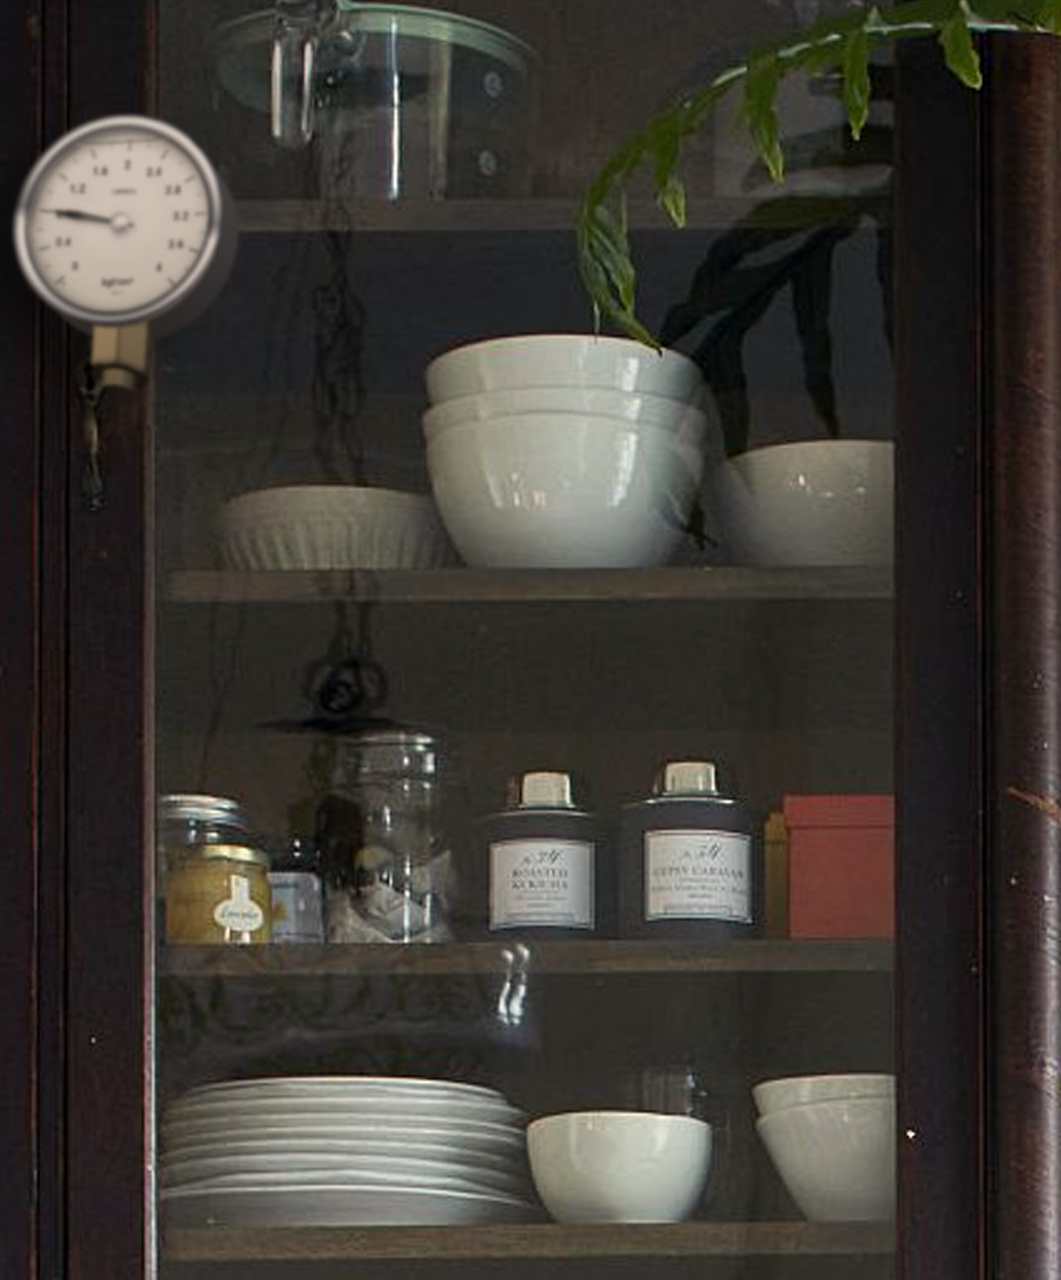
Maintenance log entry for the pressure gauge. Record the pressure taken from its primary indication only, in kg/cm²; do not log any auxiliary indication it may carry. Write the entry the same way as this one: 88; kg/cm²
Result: 0.8; kg/cm²
